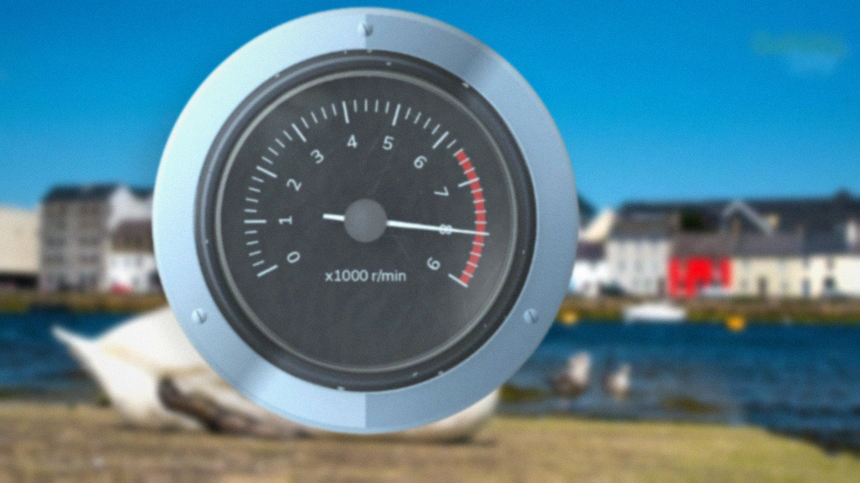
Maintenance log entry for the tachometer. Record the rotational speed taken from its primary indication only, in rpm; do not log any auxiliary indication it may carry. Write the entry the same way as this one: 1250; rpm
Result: 8000; rpm
